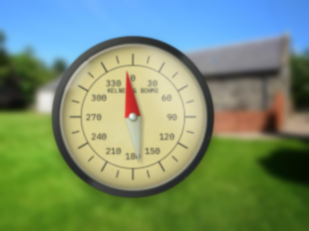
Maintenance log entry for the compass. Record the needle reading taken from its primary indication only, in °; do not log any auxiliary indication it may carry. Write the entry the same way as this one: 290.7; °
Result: 352.5; °
